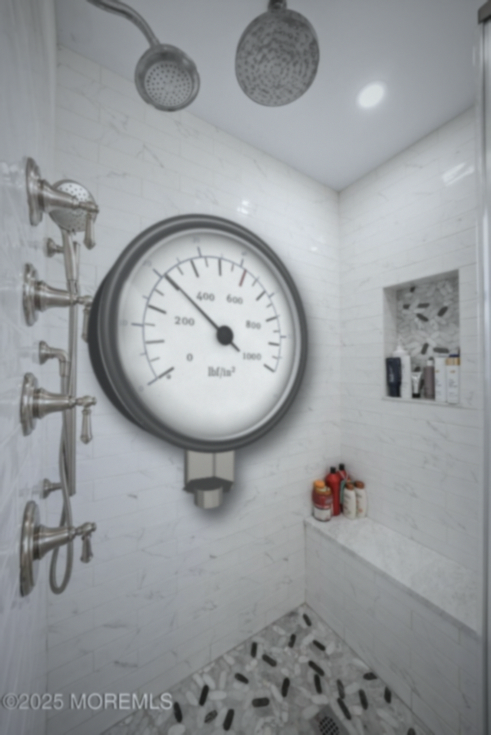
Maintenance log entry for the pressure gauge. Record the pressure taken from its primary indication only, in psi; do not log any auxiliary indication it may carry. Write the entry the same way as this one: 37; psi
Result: 300; psi
